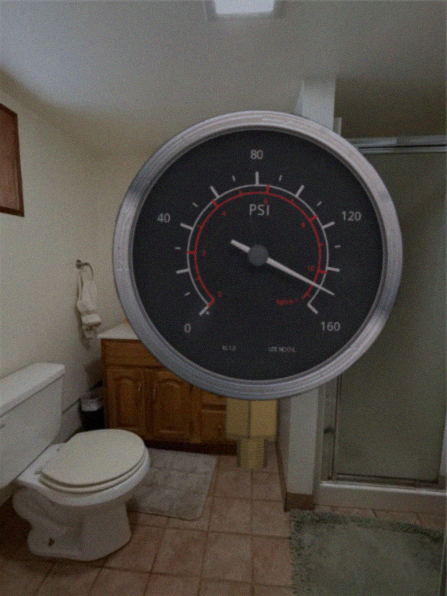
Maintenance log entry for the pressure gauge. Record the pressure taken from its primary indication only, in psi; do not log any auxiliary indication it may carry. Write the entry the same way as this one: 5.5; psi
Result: 150; psi
